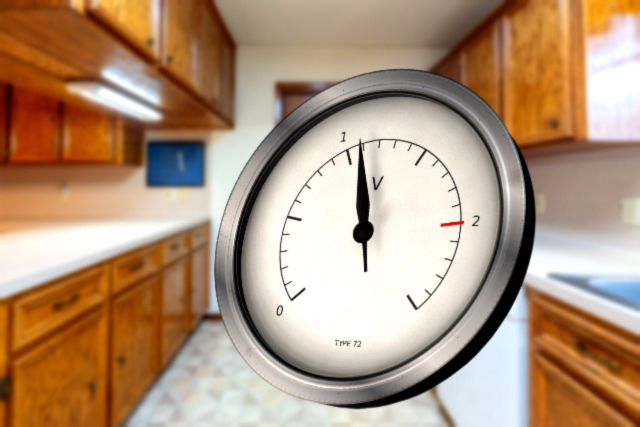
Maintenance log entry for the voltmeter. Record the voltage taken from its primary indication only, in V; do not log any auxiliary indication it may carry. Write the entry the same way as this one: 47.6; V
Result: 1.1; V
